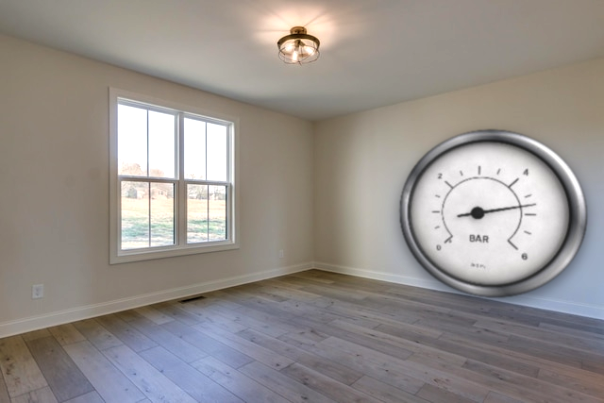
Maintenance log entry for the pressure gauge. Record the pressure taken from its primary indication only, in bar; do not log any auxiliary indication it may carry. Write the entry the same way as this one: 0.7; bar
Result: 4.75; bar
